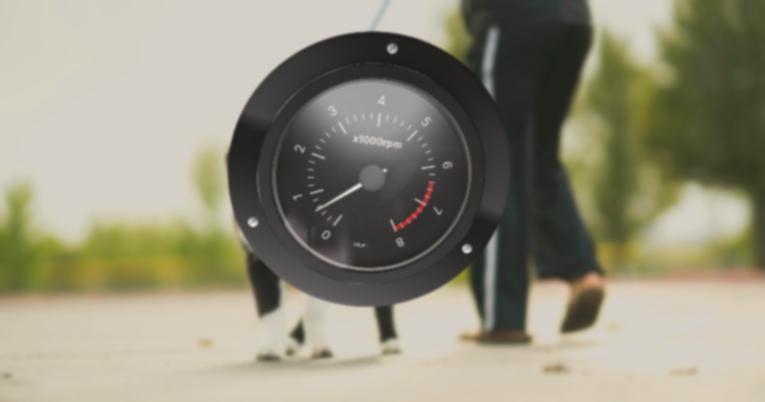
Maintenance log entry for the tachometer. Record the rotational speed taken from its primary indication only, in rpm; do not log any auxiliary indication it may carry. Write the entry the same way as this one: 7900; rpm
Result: 600; rpm
